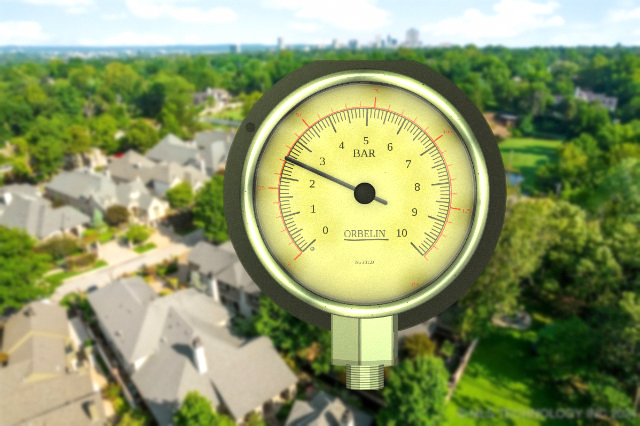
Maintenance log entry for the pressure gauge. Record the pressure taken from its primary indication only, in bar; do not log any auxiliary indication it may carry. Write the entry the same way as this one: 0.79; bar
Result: 2.5; bar
